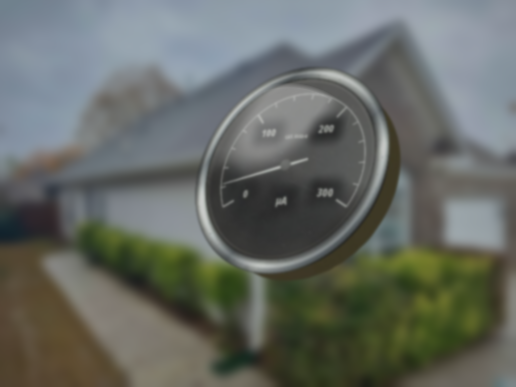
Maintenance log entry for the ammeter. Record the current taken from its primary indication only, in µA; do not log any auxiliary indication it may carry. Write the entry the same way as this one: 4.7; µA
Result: 20; µA
